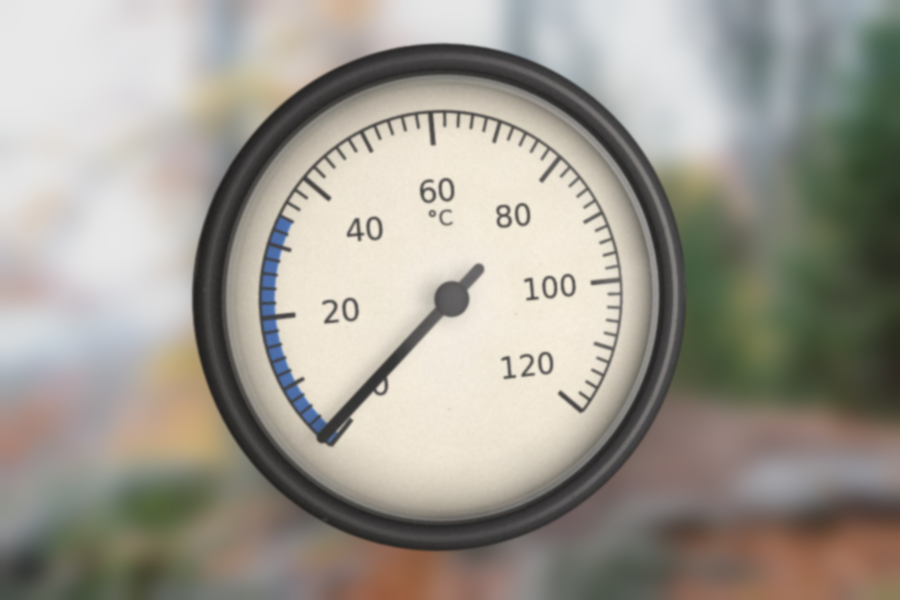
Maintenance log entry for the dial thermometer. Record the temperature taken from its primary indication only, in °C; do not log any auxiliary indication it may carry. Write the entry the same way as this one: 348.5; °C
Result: 2; °C
